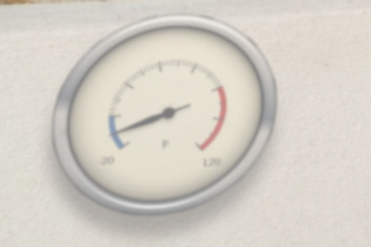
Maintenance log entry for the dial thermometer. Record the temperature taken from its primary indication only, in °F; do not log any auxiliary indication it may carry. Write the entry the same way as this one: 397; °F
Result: -10; °F
